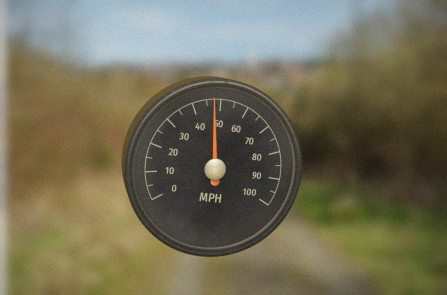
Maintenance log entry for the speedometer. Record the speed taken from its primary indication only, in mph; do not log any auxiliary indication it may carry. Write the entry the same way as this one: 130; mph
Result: 47.5; mph
